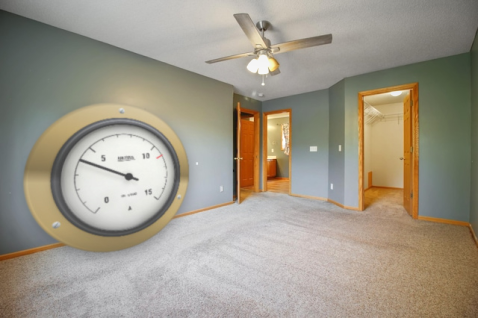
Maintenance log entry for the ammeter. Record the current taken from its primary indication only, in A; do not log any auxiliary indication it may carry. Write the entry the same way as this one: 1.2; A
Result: 4; A
